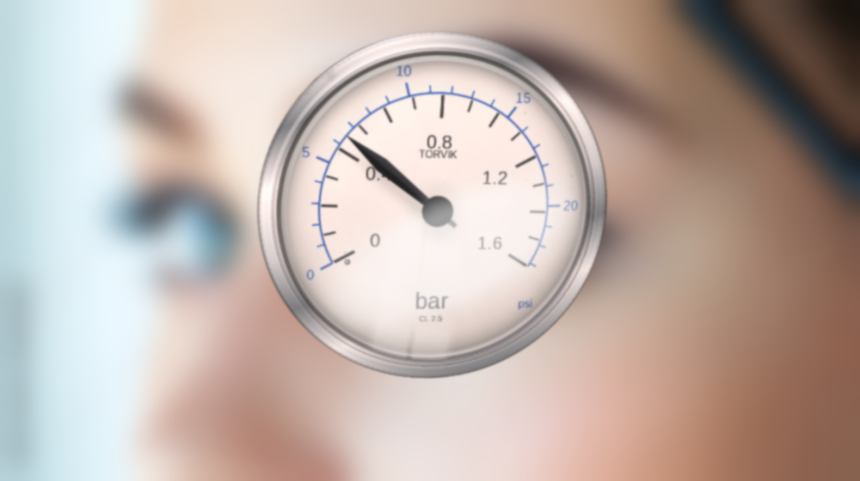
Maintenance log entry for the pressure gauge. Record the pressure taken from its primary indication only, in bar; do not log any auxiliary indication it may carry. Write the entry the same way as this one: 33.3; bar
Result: 0.45; bar
